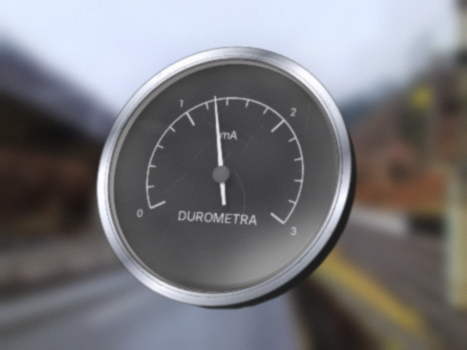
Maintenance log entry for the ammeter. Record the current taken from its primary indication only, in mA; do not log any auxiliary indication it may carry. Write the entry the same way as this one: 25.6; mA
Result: 1.3; mA
